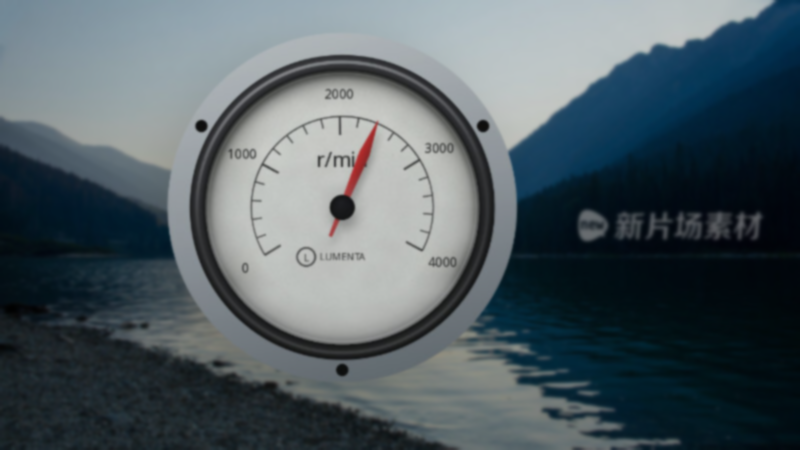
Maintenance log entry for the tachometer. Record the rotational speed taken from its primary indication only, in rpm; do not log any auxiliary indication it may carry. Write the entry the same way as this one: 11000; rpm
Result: 2400; rpm
